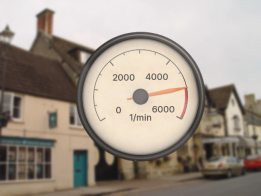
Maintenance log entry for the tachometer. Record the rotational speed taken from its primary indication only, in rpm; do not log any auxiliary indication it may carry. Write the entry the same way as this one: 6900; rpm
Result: 5000; rpm
